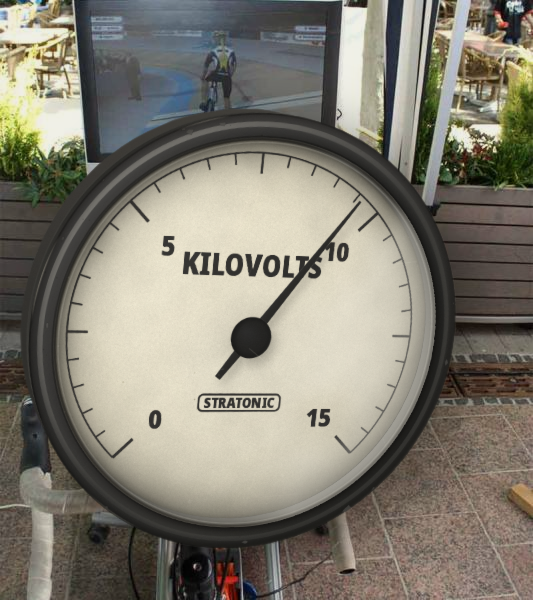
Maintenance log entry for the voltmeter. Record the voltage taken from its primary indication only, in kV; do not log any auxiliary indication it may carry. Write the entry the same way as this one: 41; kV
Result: 9.5; kV
